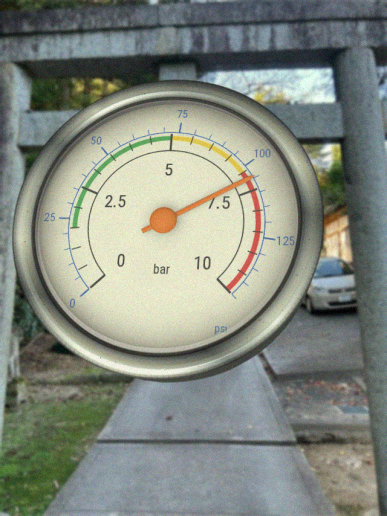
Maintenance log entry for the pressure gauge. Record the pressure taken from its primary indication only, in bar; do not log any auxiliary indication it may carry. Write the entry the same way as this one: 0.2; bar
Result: 7.25; bar
